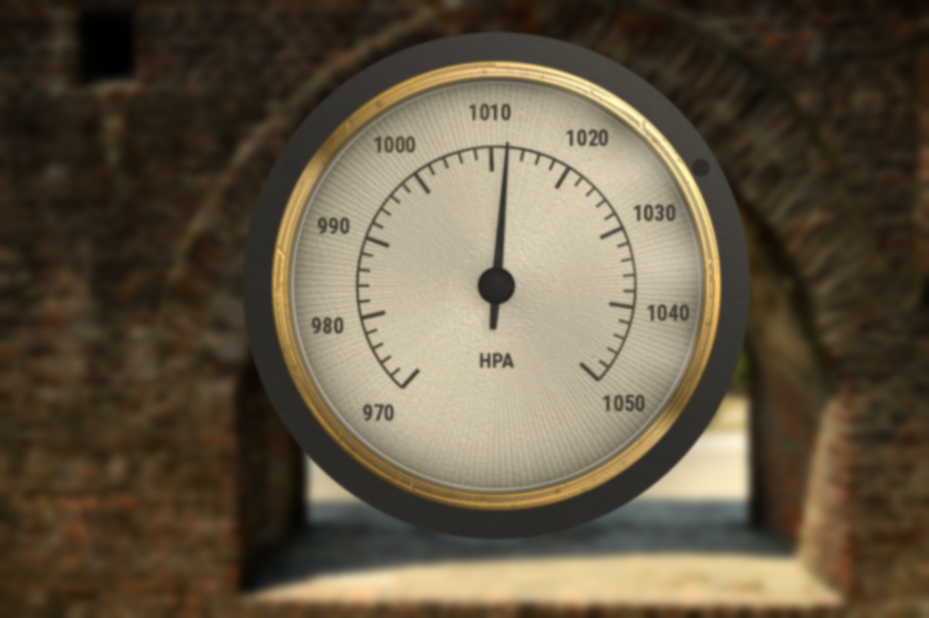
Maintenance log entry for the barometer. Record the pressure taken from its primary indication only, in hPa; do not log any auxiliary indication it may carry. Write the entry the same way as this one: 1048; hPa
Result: 1012; hPa
